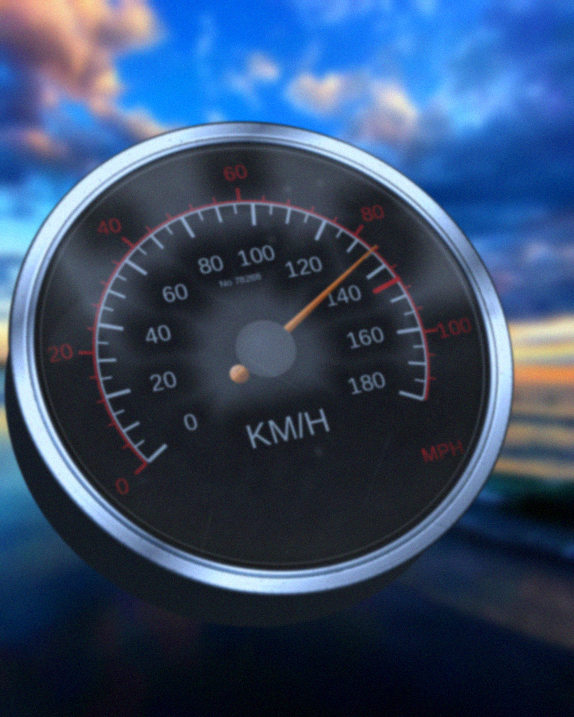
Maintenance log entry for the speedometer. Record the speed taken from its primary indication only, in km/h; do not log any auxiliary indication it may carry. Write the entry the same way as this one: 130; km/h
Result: 135; km/h
